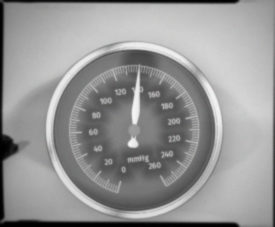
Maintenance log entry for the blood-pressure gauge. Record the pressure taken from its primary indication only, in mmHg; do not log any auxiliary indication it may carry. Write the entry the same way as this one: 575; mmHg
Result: 140; mmHg
